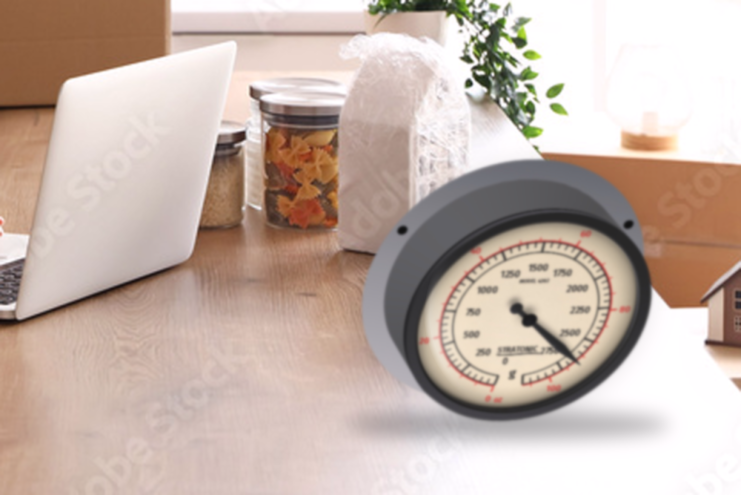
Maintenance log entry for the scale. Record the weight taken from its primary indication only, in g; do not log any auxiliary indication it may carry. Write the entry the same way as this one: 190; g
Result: 2650; g
